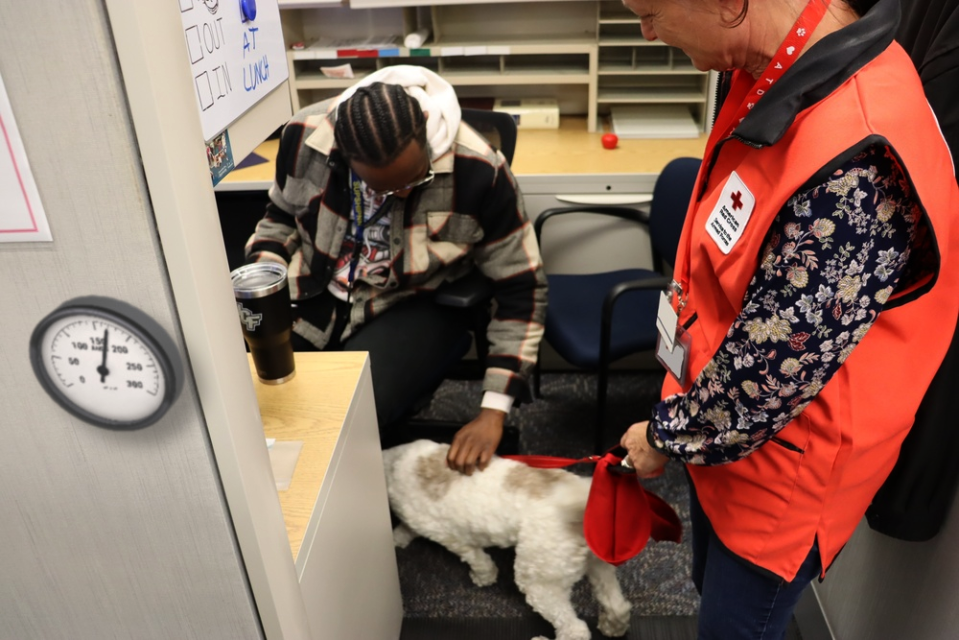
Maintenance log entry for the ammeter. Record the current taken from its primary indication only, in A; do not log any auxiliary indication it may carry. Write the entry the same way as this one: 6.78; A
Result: 170; A
